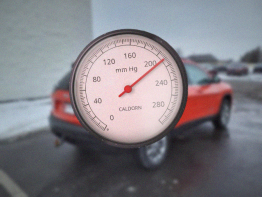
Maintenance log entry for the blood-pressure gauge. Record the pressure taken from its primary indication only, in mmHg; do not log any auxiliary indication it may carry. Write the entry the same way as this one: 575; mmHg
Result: 210; mmHg
